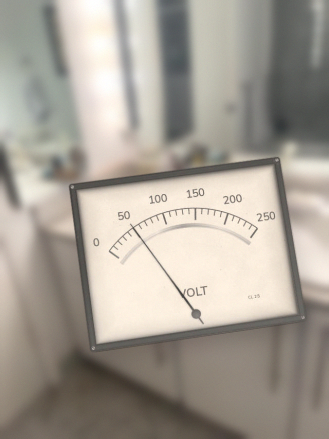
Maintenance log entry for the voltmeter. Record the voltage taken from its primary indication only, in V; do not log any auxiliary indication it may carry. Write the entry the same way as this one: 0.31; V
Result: 50; V
